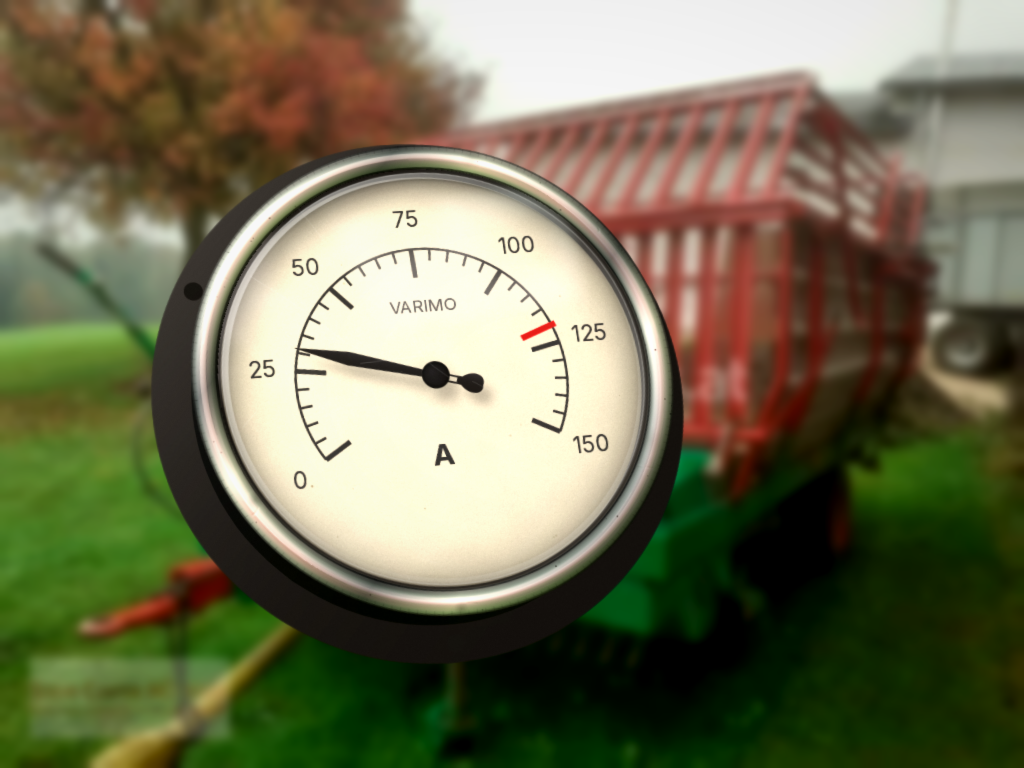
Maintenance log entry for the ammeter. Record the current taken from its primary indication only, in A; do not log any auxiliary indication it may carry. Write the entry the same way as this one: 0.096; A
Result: 30; A
